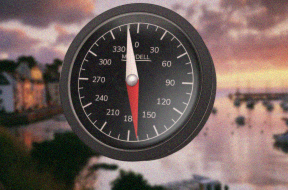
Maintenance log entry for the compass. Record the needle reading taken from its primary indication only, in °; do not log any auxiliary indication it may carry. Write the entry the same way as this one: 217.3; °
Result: 170; °
